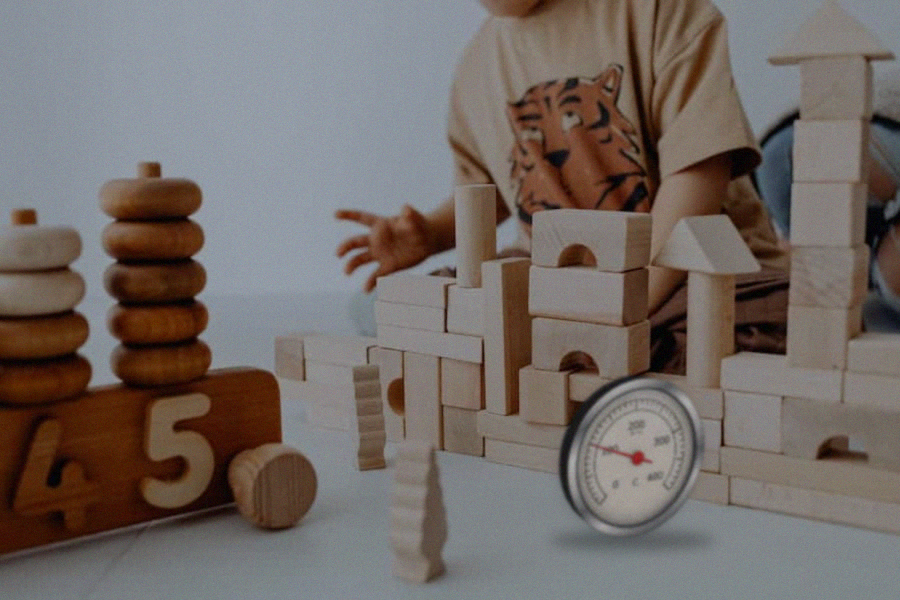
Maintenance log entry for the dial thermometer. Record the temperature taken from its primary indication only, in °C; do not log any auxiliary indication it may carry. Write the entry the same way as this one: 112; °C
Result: 100; °C
